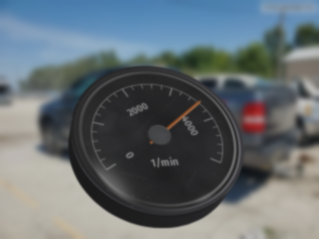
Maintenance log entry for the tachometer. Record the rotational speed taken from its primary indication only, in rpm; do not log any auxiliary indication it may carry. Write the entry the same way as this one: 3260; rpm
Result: 3600; rpm
